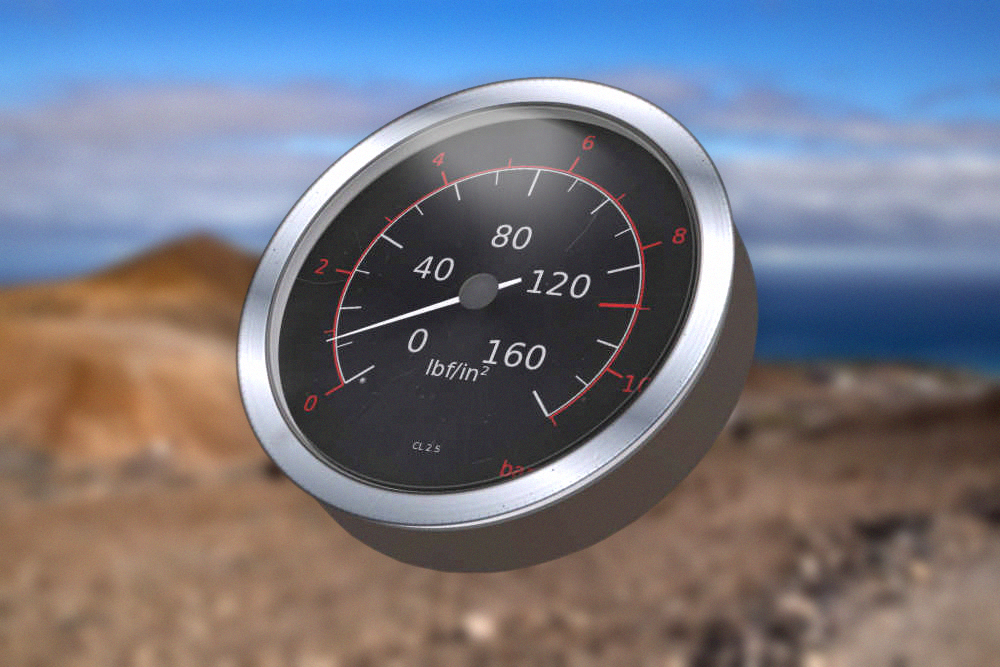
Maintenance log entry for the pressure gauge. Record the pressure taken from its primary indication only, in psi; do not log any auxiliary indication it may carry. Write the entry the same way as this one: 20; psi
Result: 10; psi
